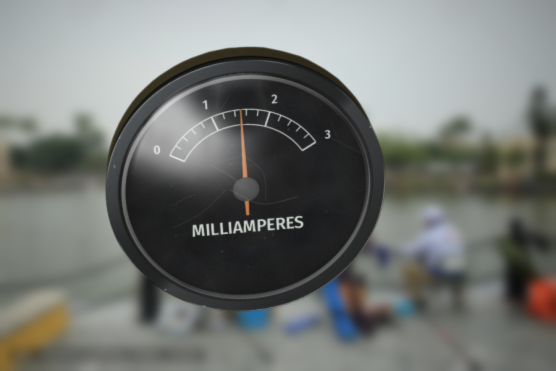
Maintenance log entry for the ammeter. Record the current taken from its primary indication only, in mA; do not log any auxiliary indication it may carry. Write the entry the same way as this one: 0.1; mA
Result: 1.5; mA
